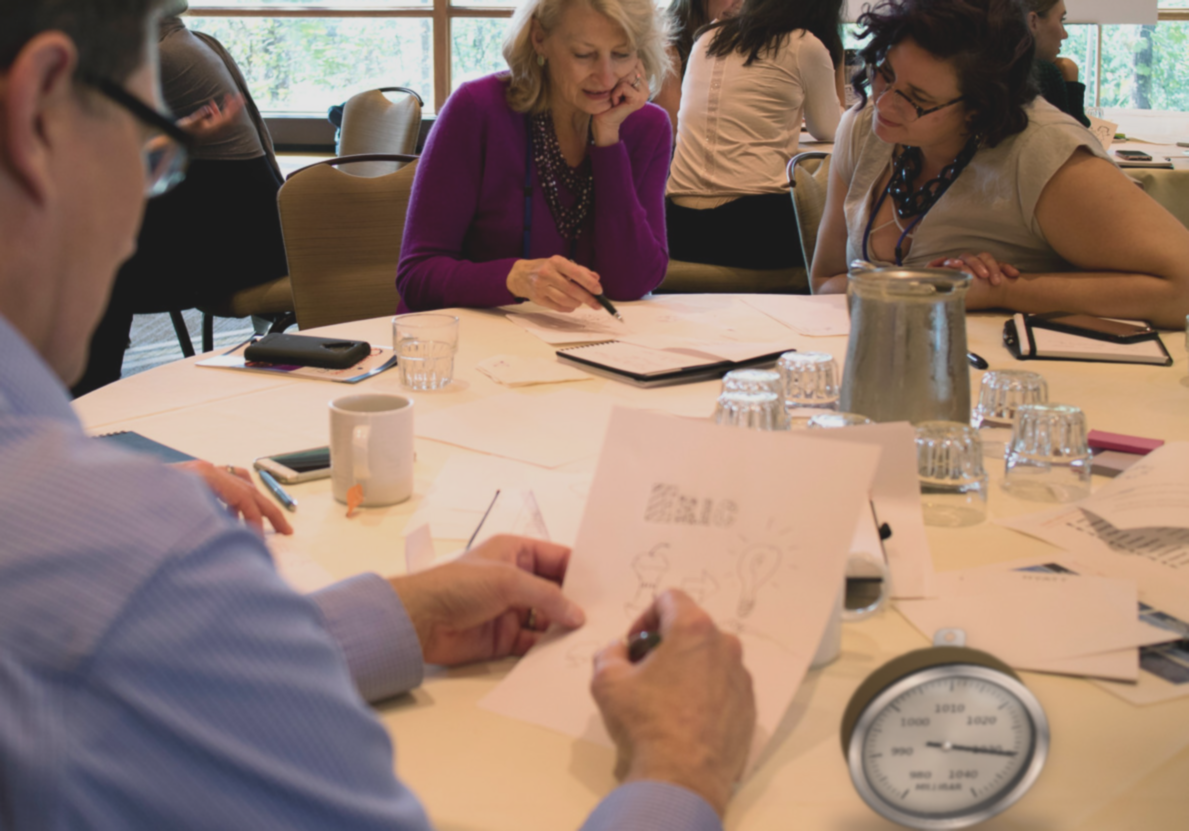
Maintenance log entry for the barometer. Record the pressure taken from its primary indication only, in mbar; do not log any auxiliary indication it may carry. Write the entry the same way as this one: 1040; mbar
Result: 1030; mbar
